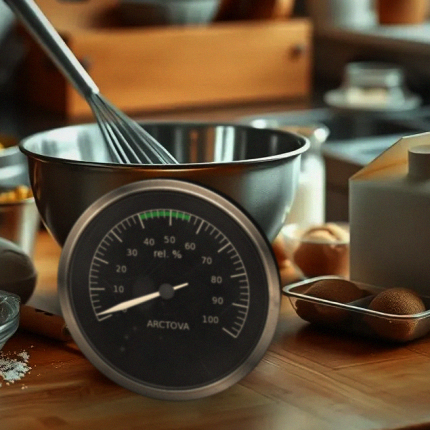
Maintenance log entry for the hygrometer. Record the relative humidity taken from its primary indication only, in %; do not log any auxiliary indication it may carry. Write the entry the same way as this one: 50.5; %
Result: 2; %
